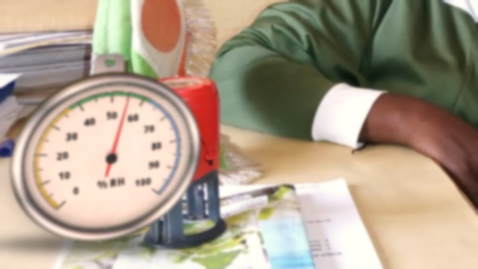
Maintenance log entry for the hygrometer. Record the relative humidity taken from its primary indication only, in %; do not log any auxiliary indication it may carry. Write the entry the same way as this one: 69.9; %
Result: 55; %
